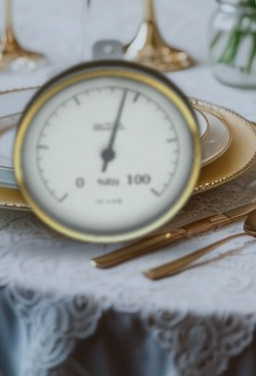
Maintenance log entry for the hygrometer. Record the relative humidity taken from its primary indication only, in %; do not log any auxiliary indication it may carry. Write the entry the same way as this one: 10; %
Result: 56; %
